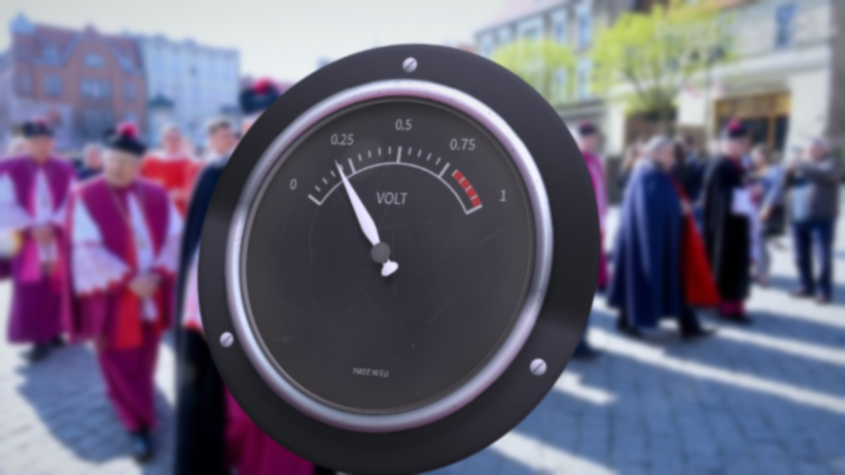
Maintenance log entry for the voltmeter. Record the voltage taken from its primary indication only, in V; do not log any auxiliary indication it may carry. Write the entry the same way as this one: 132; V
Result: 0.2; V
